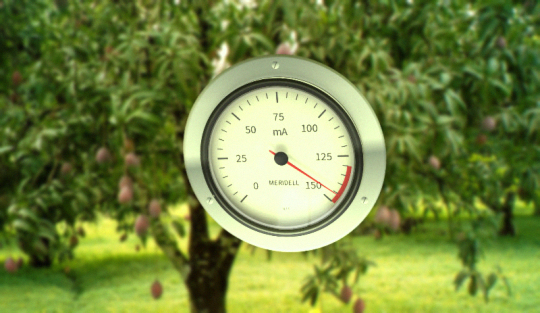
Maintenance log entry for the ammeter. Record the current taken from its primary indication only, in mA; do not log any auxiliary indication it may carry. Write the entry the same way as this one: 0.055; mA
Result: 145; mA
